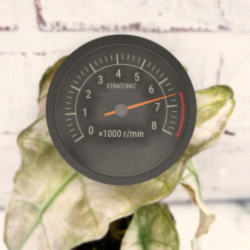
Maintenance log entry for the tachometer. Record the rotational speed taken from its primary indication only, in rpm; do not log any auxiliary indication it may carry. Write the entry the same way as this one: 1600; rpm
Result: 6600; rpm
